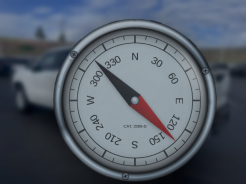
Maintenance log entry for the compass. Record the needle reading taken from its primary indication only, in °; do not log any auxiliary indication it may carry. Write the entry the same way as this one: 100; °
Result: 135; °
